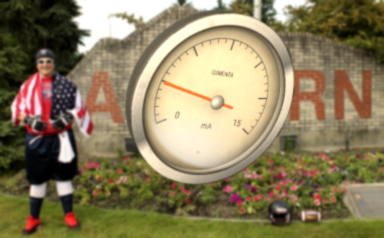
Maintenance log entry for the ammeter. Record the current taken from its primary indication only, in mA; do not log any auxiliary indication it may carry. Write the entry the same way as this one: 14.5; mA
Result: 2.5; mA
